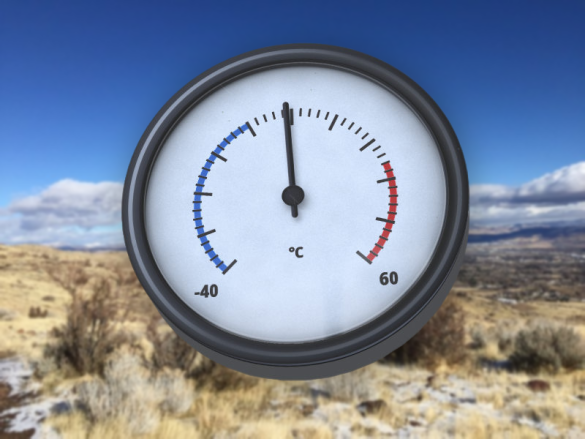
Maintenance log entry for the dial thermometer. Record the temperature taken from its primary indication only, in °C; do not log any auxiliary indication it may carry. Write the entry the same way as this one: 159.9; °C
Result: 9; °C
